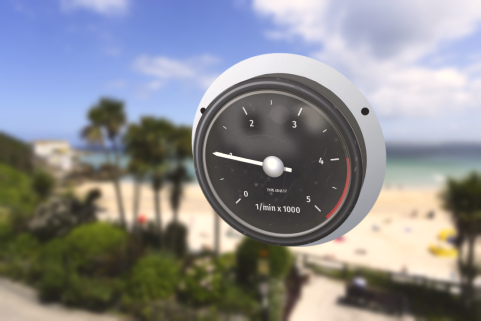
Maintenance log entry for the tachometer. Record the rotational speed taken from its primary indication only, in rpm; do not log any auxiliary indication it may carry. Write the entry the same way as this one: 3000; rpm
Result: 1000; rpm
